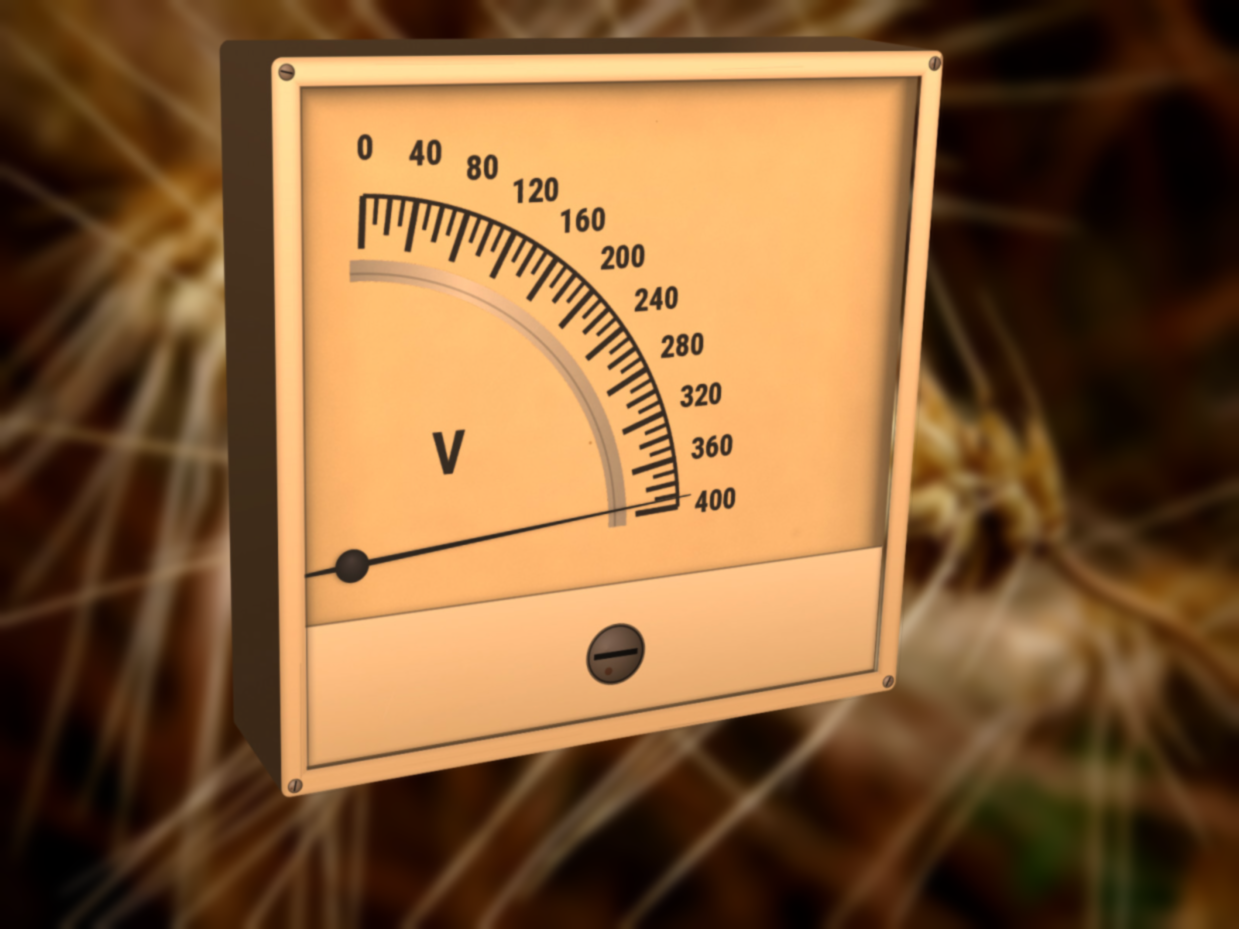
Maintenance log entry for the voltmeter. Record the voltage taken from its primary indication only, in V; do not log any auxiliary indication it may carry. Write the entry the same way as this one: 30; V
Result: 390; V
